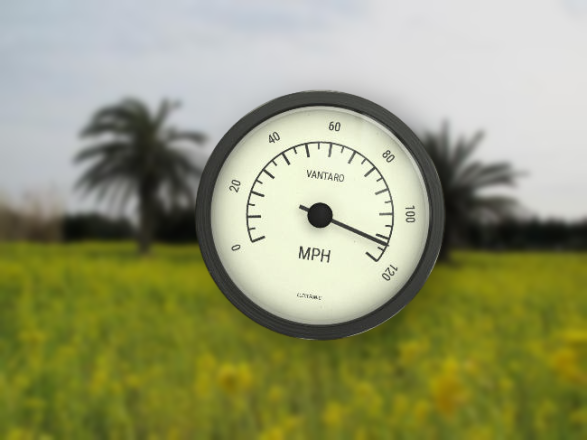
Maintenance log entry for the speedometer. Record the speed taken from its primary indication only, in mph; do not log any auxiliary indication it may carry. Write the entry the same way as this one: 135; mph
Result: 112.5; mph
